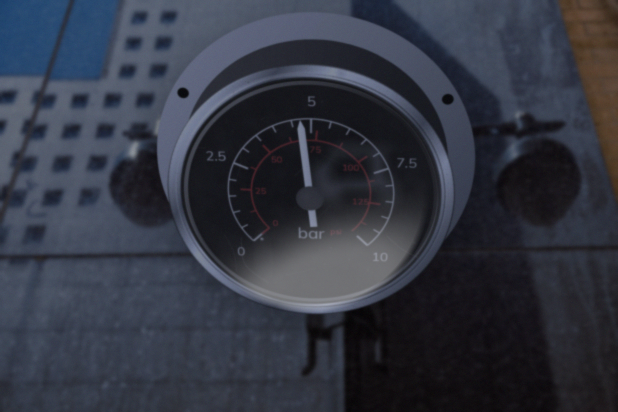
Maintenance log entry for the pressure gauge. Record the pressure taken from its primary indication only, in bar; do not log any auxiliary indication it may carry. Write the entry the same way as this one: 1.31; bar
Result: 4.75; bar
